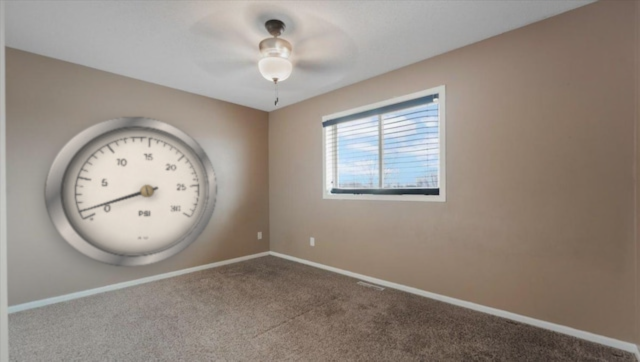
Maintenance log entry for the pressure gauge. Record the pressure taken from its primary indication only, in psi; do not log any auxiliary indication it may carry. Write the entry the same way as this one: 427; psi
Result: 1; psi
